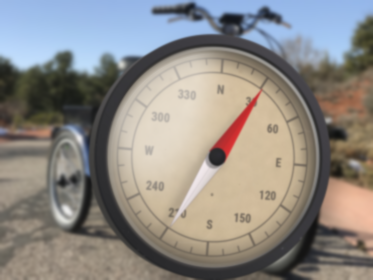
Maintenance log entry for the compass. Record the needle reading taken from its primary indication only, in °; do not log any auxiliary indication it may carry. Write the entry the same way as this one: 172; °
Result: 30; °
